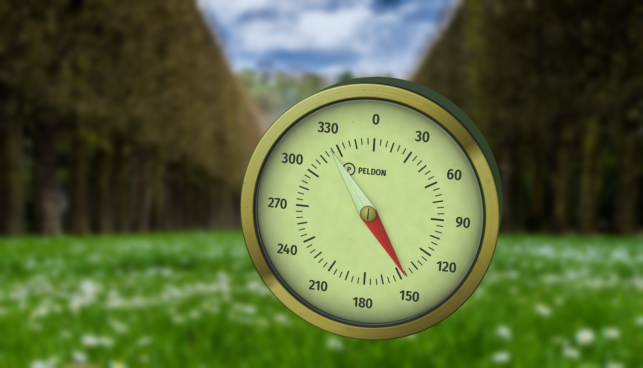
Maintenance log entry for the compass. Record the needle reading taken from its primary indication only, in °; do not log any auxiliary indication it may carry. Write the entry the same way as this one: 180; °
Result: 145; °
